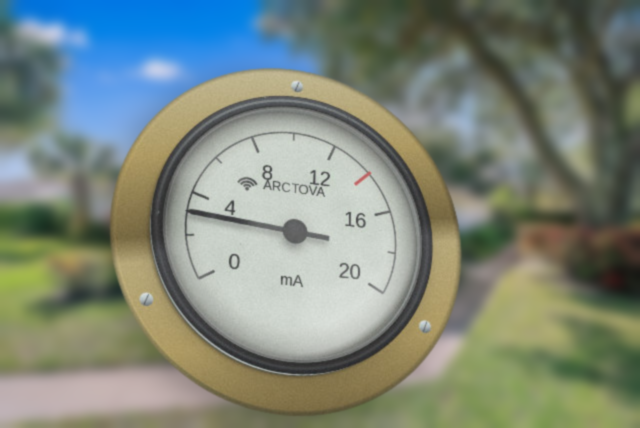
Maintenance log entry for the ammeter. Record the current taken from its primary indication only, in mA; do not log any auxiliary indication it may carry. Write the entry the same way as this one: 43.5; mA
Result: 3; mA
